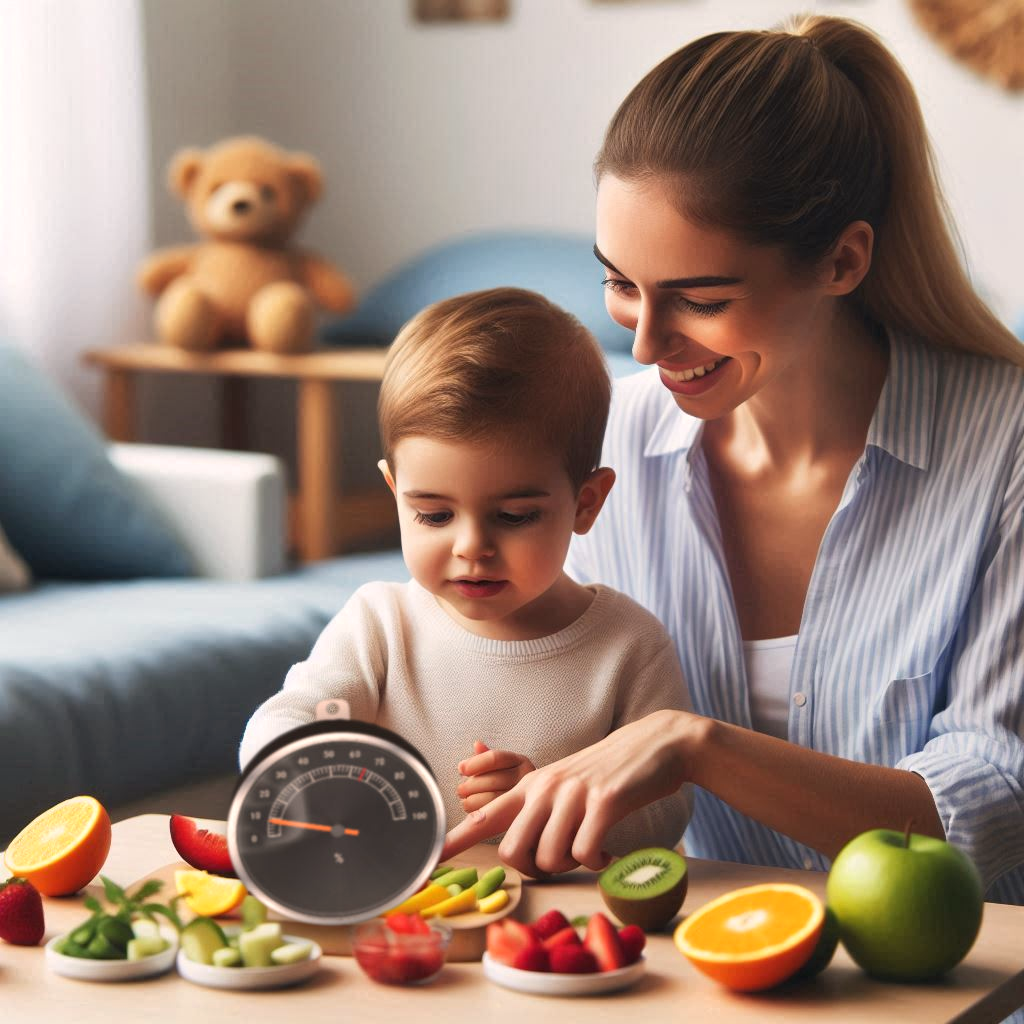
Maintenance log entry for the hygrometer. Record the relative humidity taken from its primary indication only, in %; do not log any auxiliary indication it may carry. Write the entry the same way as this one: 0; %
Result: 10; %
